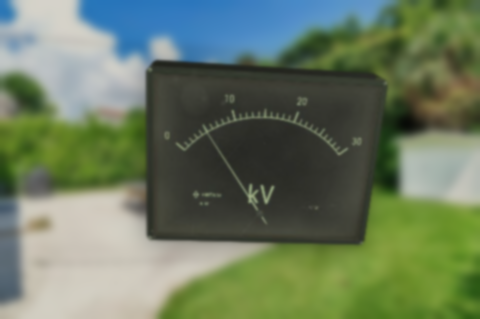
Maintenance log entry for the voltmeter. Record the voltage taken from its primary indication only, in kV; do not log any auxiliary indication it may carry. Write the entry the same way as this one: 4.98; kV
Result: 5; kV
